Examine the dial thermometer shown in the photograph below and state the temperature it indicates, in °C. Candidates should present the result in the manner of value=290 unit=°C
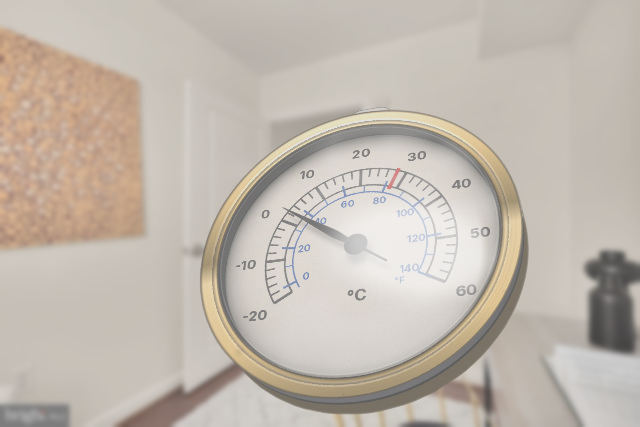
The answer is value=2 unit=°C
